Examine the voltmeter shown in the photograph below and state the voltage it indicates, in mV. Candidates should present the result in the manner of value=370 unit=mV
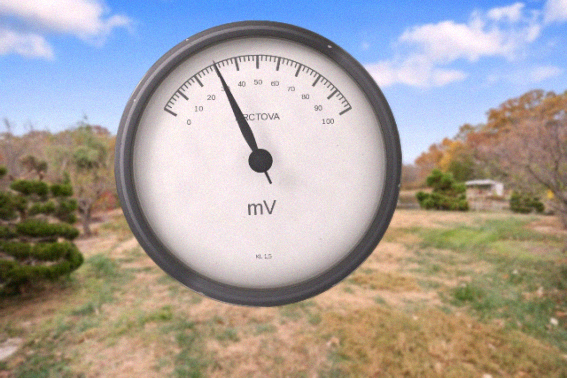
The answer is value=30 unit=mV
